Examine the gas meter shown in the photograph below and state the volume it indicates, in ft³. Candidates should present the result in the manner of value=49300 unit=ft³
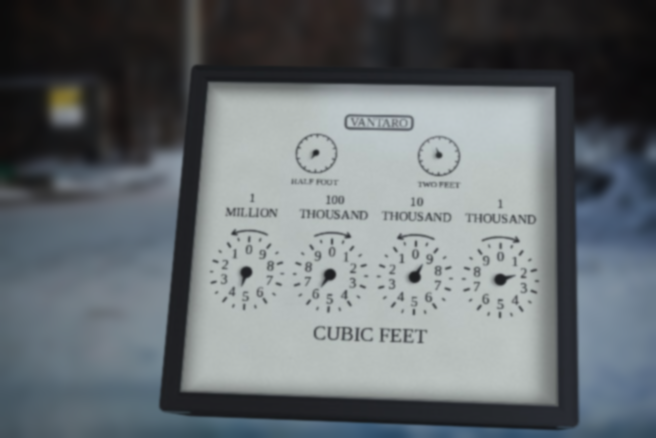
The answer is value=459200 unit=ft³
